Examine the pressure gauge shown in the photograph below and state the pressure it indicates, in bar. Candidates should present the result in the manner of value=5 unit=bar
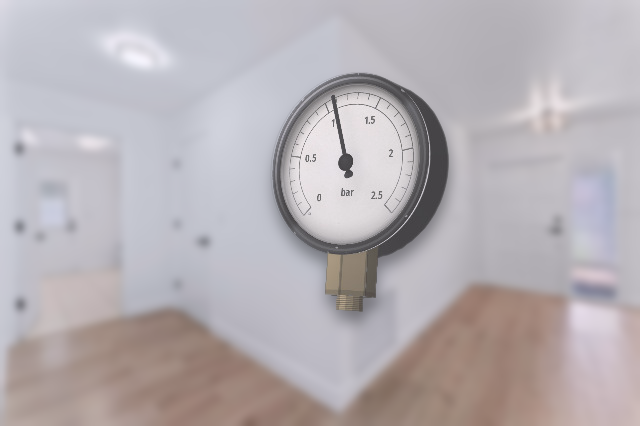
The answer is value=1.1 unit=bar
